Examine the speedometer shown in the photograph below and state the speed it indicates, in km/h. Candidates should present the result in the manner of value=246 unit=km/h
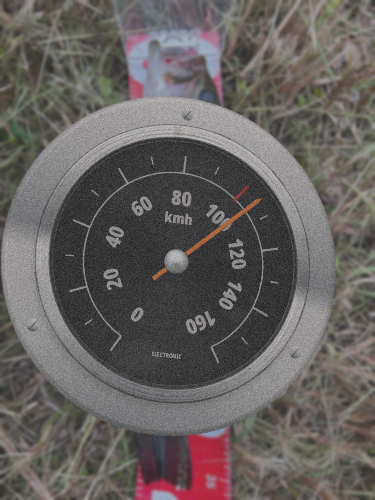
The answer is value=105 unit=km/h
